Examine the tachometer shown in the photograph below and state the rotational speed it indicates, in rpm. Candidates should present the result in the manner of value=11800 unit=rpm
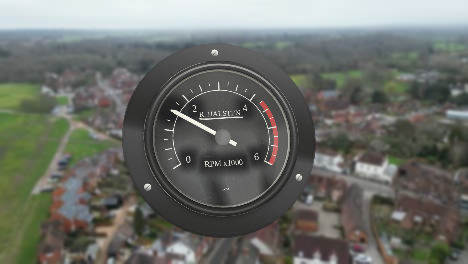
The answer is value=1500 unit=rpm
